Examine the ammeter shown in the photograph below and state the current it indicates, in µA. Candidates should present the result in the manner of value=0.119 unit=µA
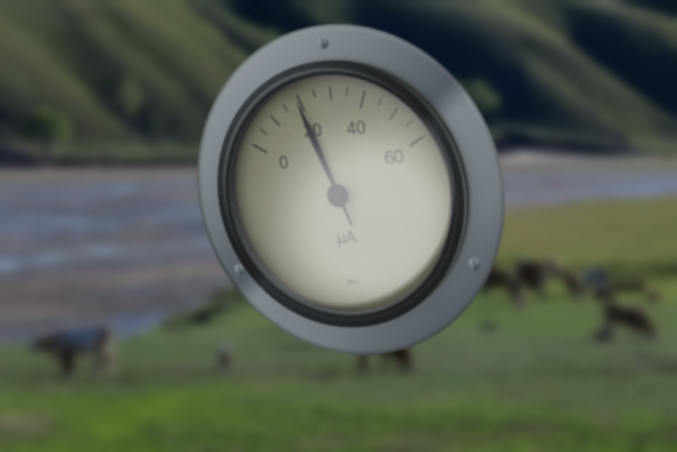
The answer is value=20 unit=µA
